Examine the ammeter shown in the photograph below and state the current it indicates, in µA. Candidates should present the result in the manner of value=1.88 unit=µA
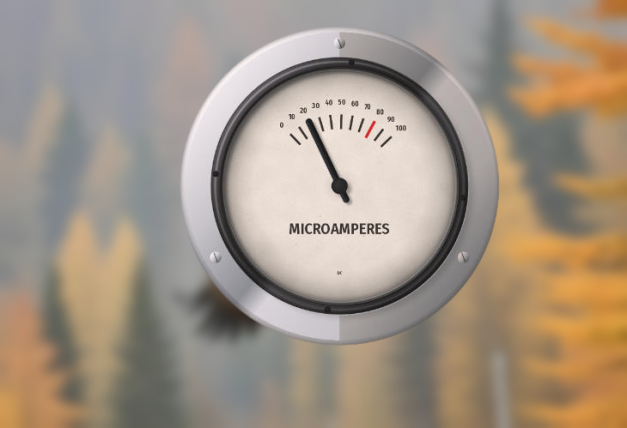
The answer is value=20 unit=µA
